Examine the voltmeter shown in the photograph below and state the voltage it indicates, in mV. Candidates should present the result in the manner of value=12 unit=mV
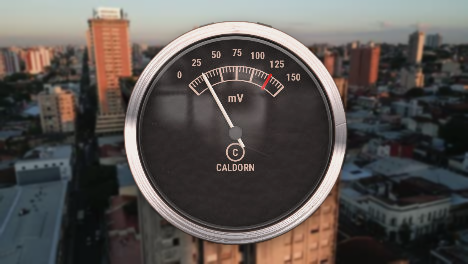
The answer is value=25 unit=mV
